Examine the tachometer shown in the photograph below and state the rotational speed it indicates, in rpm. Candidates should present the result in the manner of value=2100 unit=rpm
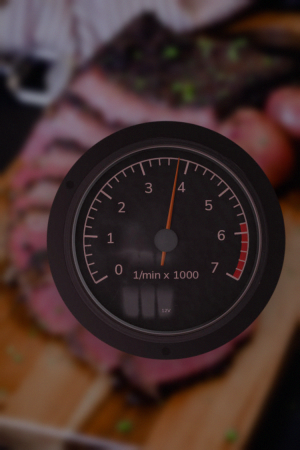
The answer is value=3800 unit=rpm
